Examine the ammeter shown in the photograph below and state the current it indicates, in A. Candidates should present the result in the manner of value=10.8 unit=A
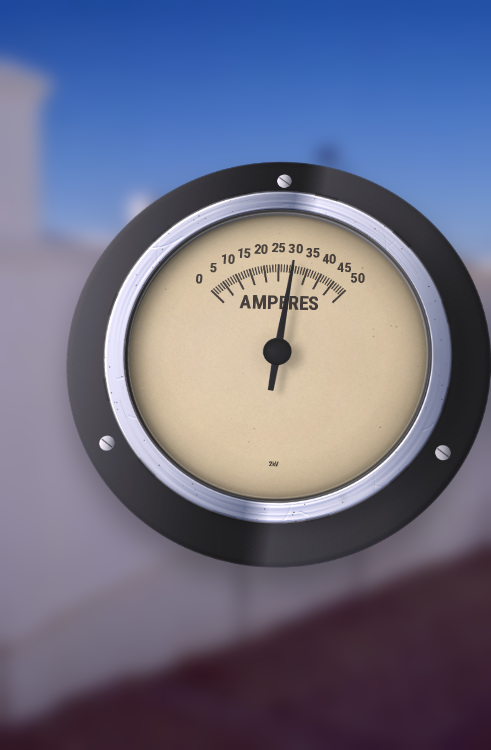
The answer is value=30 unit=A
